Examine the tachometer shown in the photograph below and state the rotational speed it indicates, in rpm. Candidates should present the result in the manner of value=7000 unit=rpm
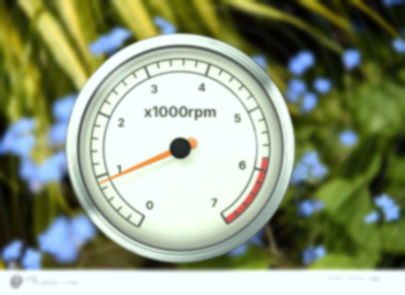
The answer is value=900 unit=rpm
